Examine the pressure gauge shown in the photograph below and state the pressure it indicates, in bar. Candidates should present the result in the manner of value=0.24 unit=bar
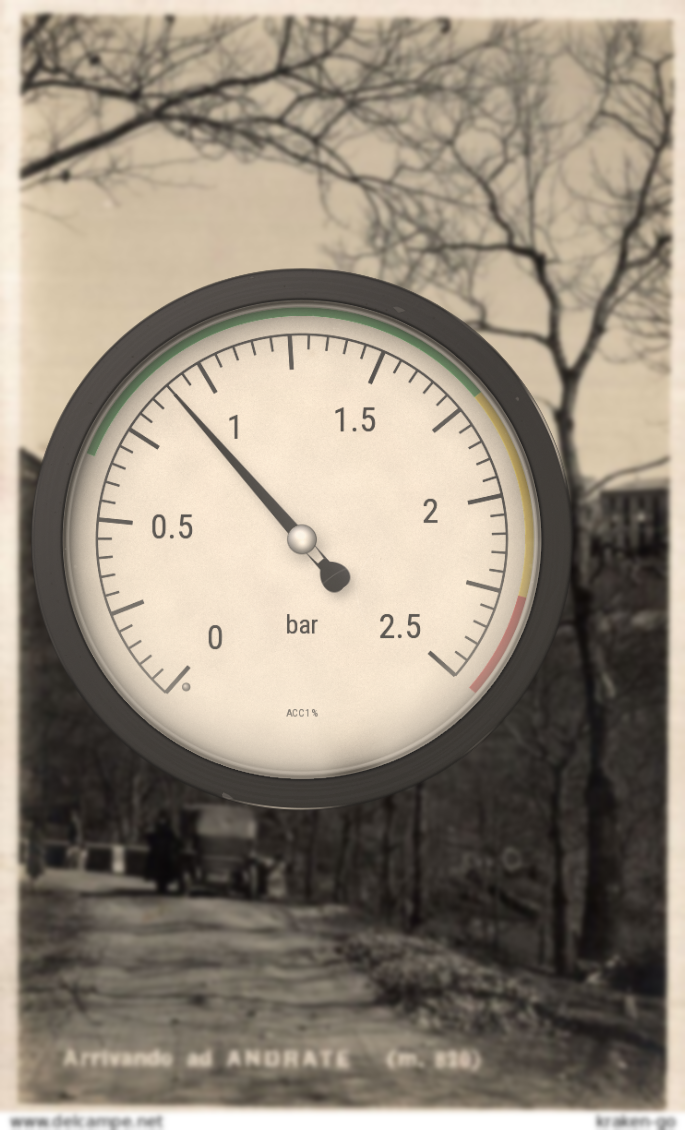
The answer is value=0.9 unit=bar
